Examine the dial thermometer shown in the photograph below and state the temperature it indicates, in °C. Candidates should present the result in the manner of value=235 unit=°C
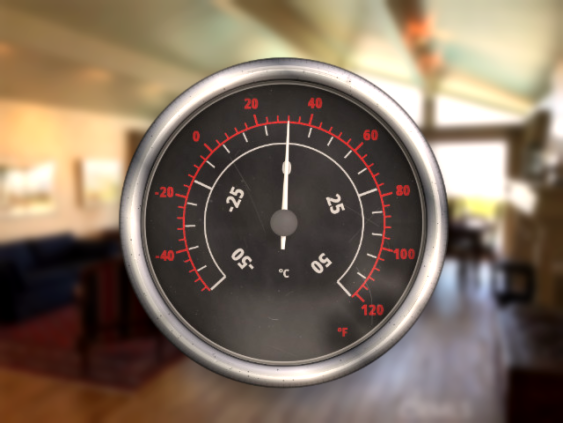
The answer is value=0 unit=°C
